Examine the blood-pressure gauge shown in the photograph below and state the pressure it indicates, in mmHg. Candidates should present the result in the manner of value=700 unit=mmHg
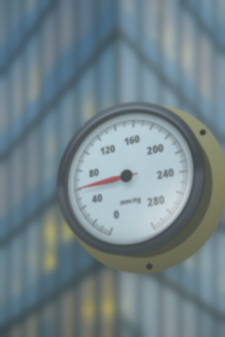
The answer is value=60 unit=mmHg
